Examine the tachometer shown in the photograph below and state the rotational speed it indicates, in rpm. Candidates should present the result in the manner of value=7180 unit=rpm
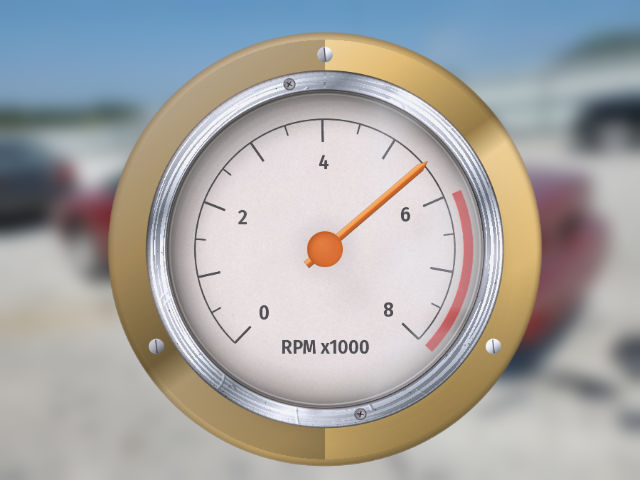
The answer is value=5500 unit=rpm
